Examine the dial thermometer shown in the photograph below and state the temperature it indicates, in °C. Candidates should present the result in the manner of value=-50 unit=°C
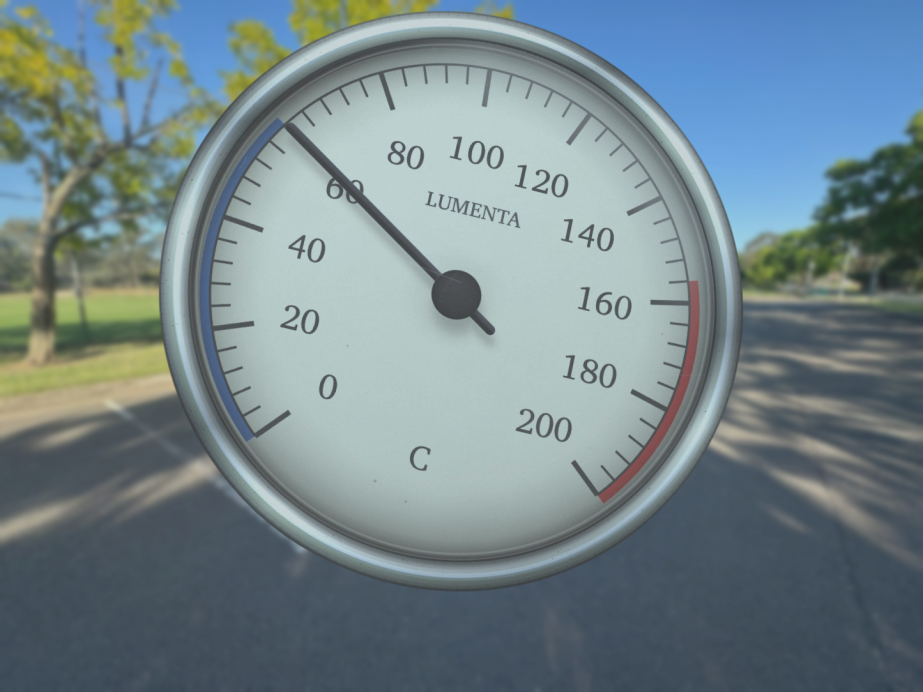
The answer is value=60 unit=°C
